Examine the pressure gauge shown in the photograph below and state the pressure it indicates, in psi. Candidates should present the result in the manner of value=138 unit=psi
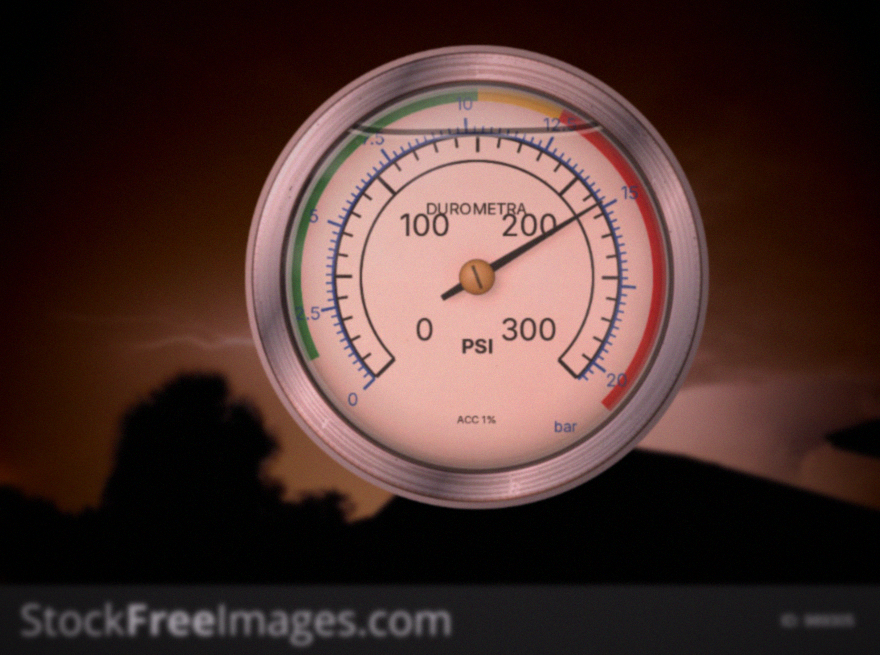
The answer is value=215 unit=psi
